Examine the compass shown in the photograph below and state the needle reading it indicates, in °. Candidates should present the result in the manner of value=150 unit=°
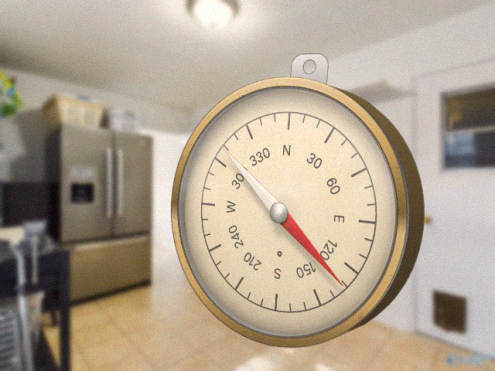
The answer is value=130 unit=°
